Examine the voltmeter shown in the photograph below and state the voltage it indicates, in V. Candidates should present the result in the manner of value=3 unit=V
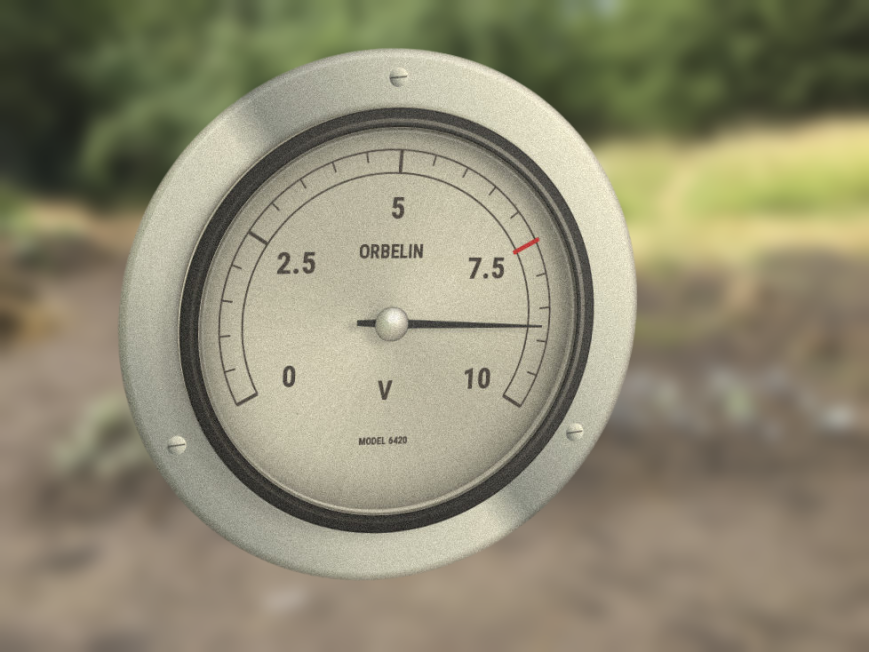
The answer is value=8.75 unit=V
